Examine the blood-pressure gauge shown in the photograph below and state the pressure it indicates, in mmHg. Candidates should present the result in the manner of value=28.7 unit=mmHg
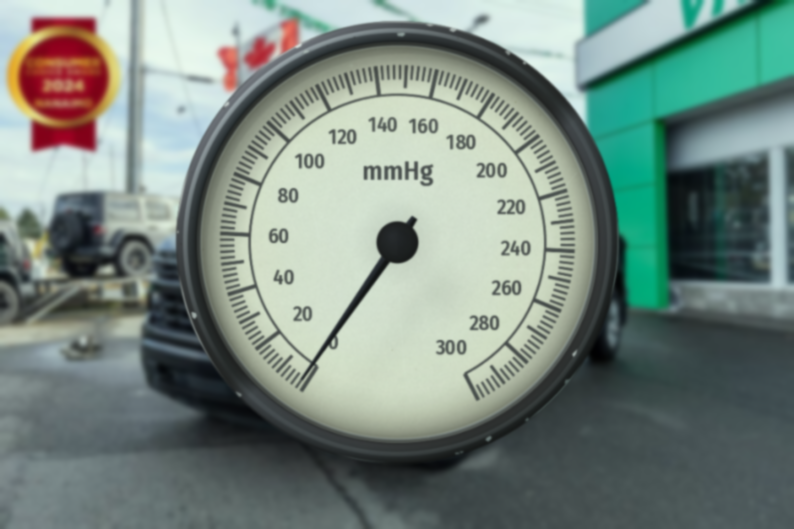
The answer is value=2 unit=mmHg
